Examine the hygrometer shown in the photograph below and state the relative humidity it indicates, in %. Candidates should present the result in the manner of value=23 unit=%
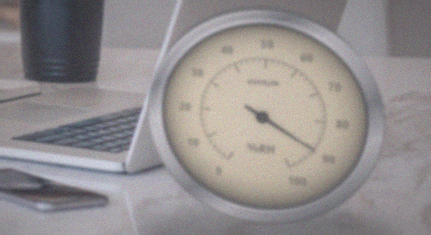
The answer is value=90 unit=%
